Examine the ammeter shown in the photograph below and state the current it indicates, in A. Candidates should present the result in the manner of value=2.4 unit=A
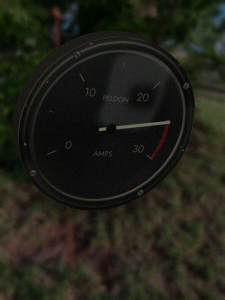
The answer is value=25 unit=A
